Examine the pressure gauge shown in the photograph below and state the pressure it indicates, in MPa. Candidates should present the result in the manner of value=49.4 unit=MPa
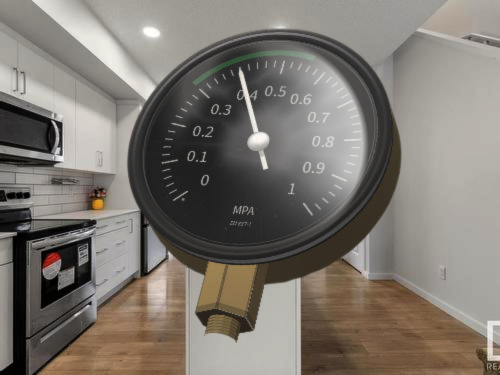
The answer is value=0.4 unit=MPa
